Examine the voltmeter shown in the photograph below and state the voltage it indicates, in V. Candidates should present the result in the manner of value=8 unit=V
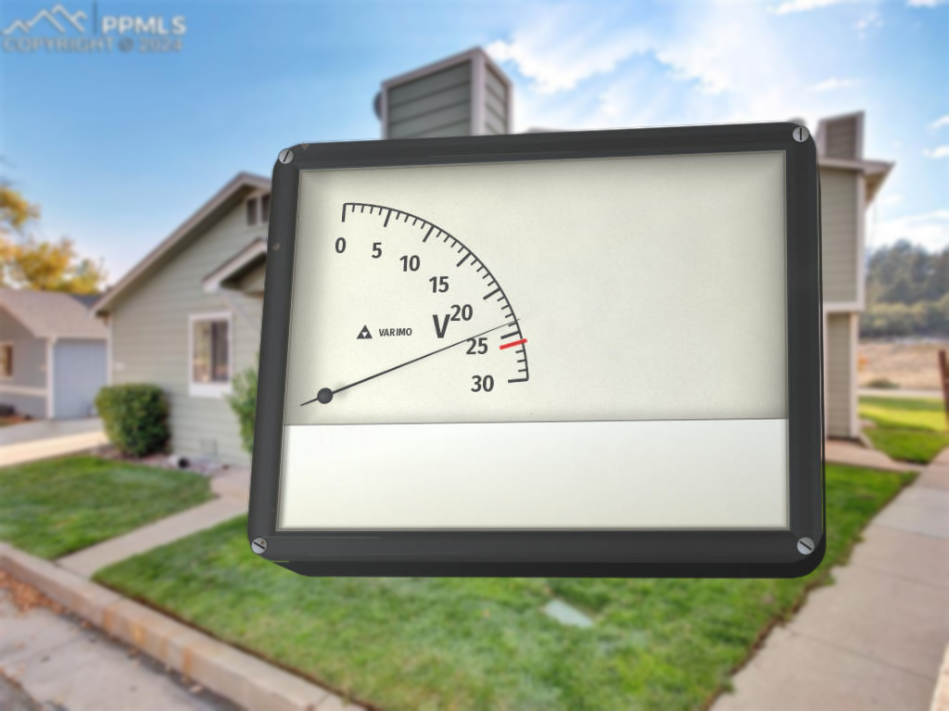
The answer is value=24 unit=V
